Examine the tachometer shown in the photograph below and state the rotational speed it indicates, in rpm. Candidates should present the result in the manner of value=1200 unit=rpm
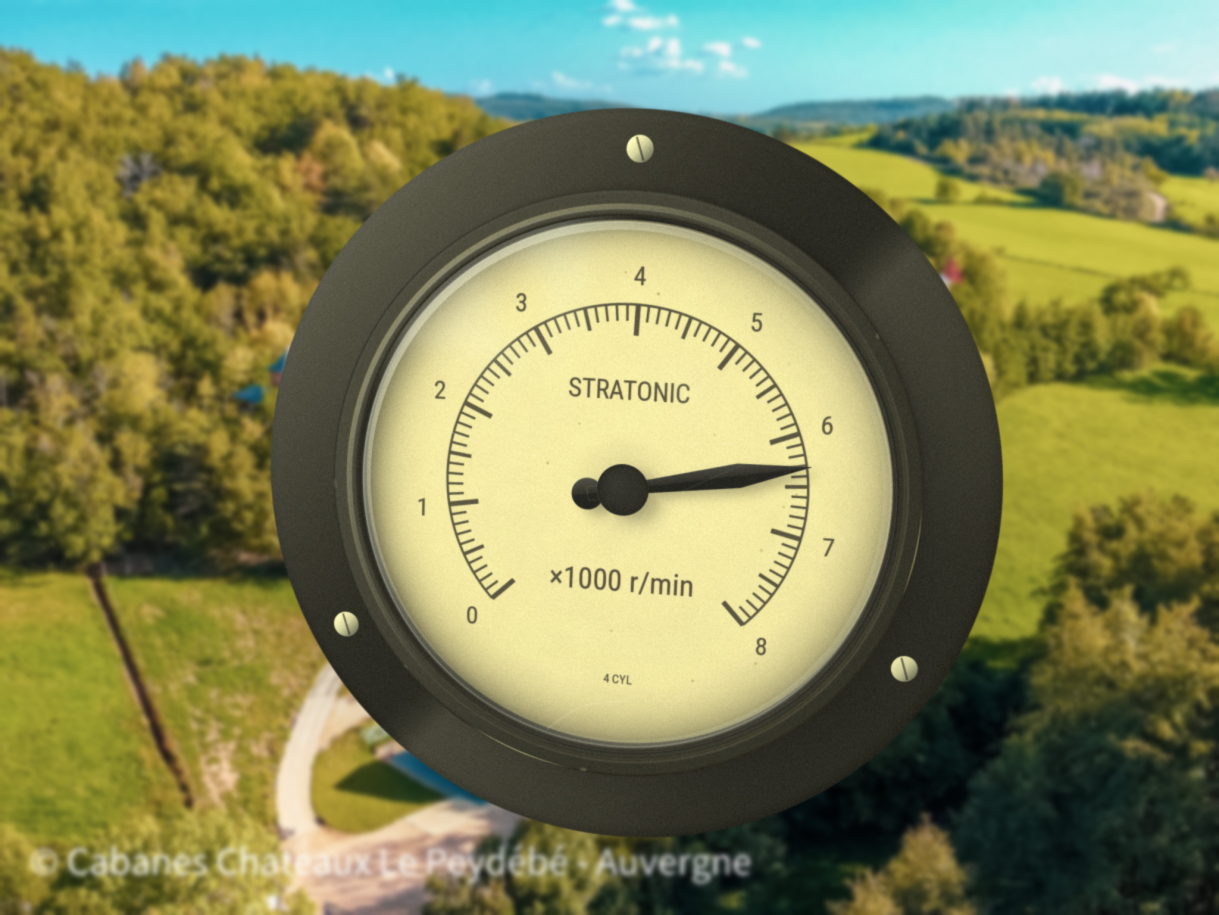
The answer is value=6300 unit=rpm
